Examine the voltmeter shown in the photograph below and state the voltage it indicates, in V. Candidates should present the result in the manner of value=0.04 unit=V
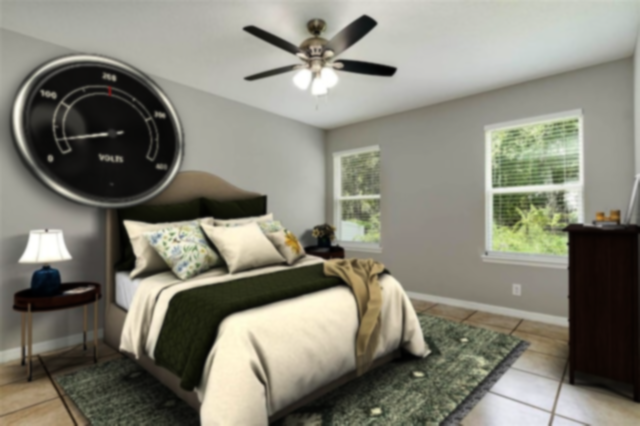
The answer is value=25 unit=V
